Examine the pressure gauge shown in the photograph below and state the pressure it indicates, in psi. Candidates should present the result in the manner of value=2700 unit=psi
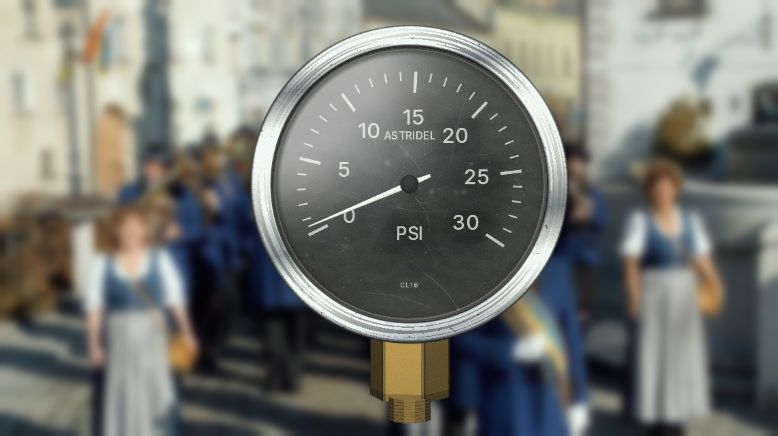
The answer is value=0.5 unit=psi
